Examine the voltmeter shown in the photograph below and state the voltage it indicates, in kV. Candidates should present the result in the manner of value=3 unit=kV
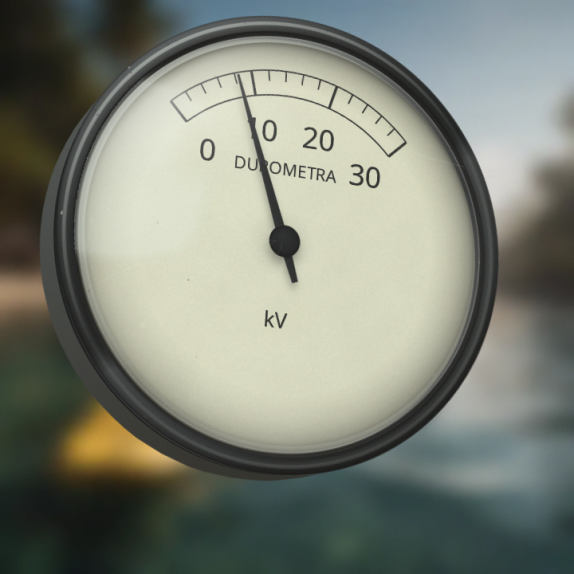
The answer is value=8 unit=kV
